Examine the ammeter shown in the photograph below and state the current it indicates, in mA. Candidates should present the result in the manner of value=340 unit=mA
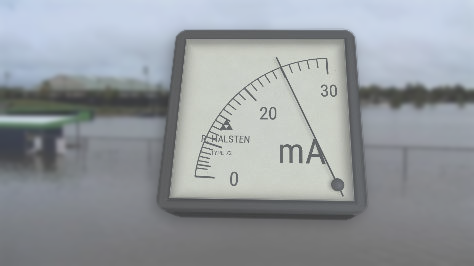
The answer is value=25 unit=mA
